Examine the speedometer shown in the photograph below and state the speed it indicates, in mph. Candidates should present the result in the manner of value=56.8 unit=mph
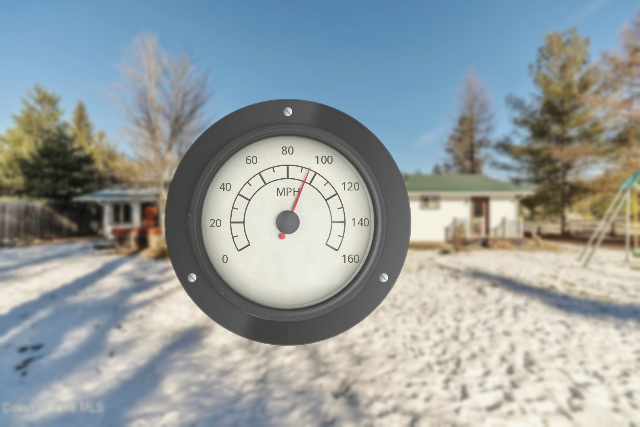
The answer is value=95 unit=mph
